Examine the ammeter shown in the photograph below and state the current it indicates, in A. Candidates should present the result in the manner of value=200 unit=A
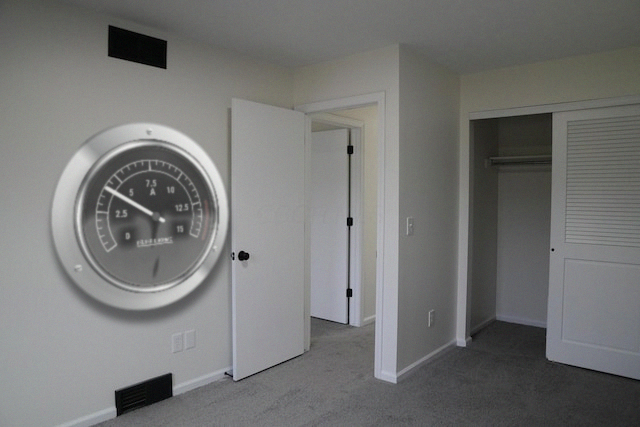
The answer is value=4 unit=A
